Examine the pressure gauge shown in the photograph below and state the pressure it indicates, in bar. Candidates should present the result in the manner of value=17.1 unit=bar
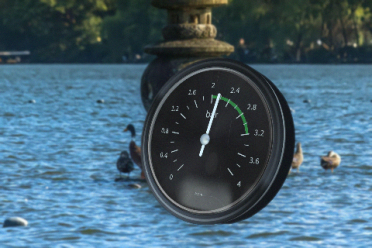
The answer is value=2.2 unit=bar
